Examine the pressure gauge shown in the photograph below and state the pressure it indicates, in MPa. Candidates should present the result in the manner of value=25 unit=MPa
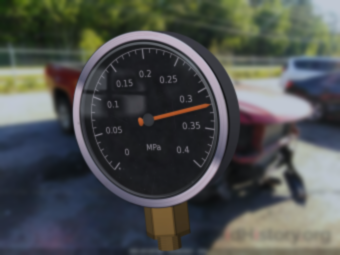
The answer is value=0.32 unit=MPa
